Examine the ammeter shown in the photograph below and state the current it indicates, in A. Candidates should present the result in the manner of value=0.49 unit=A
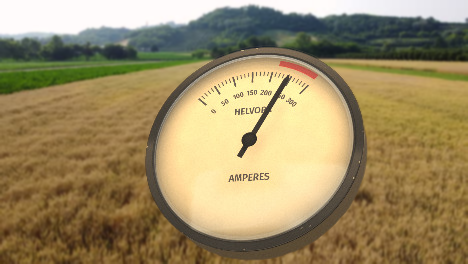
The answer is value=250 unit=A
